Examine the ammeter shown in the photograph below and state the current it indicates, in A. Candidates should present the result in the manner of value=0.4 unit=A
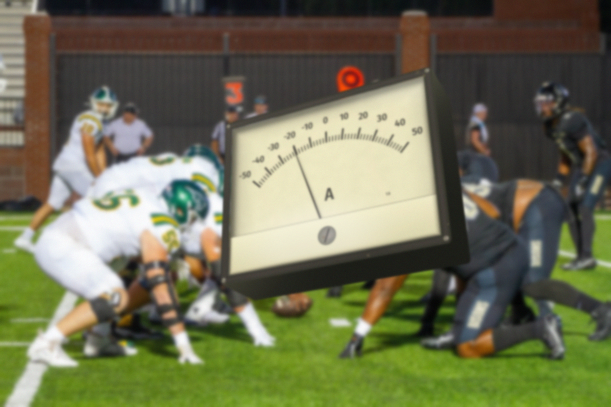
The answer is value=-20 unit=A
